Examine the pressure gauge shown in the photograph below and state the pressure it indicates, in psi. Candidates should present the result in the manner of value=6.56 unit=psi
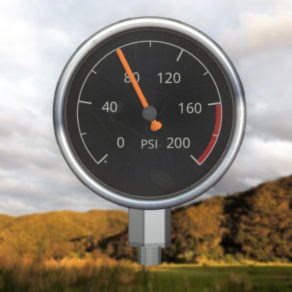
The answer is value=80 unit=psi
